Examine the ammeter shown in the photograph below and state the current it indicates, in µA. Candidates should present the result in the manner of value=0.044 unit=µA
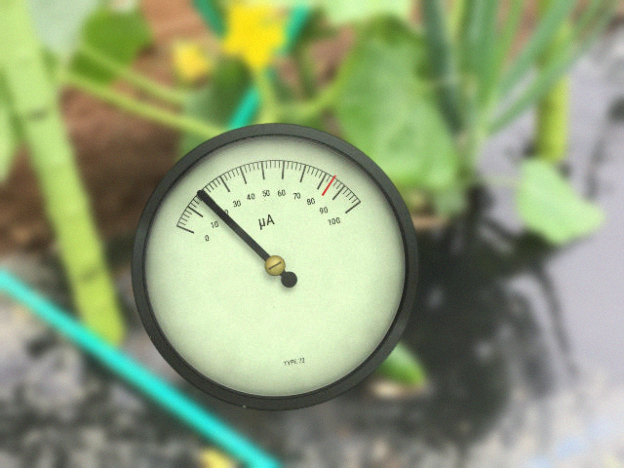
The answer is value=18 unit=µA
